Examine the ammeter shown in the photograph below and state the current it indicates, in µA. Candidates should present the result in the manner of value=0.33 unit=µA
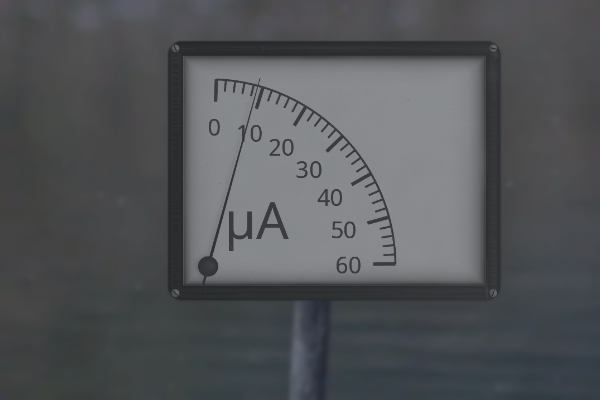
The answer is value=9 unit=µA
